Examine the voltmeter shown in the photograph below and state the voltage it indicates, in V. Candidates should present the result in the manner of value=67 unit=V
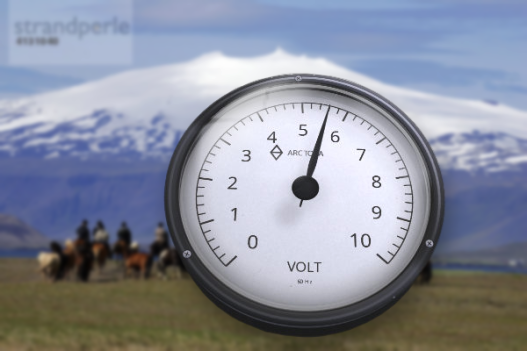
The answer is value=5.6 unit=V
